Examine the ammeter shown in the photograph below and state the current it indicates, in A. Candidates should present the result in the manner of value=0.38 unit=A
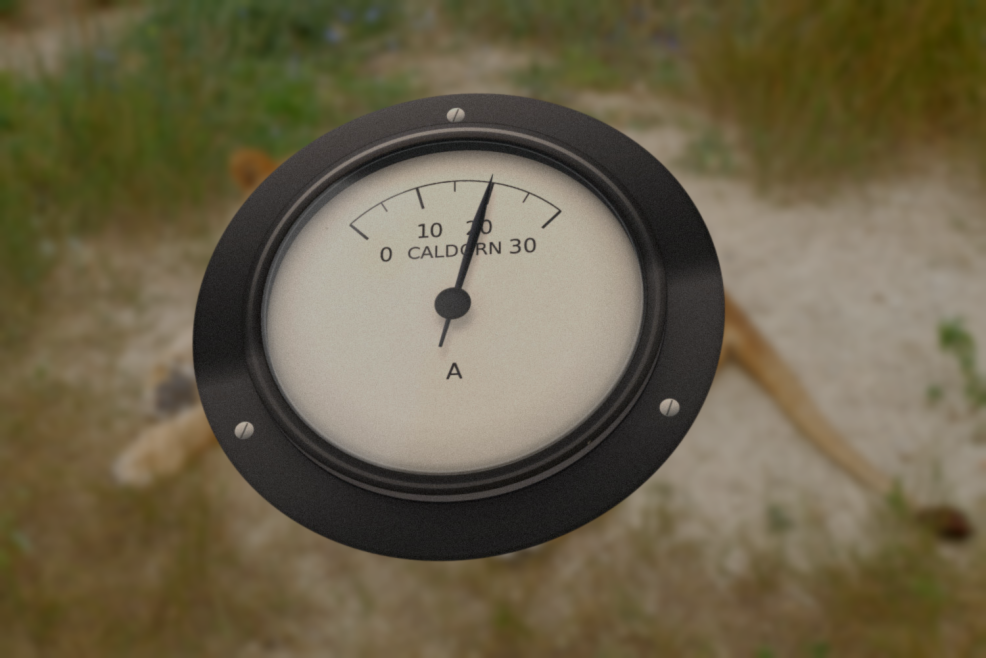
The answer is value=20 unit=A
